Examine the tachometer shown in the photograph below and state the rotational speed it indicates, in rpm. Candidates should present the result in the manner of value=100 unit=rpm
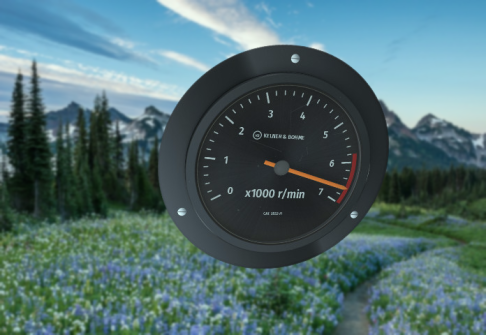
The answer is value=6600 unit=rpm
